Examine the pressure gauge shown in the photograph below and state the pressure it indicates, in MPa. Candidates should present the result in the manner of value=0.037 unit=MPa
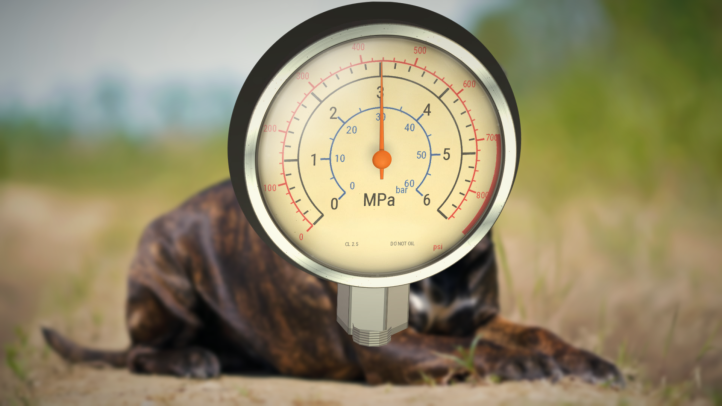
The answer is value=3 unit=MPa
